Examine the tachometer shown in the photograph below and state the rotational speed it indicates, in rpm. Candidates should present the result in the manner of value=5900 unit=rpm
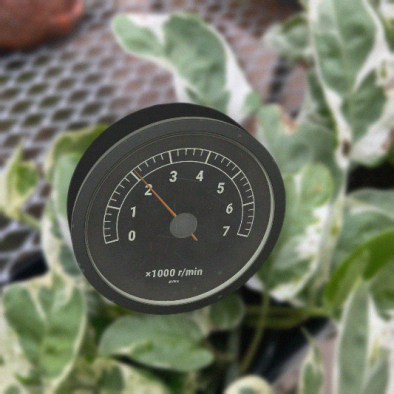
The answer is value=2100 unit=rpm
